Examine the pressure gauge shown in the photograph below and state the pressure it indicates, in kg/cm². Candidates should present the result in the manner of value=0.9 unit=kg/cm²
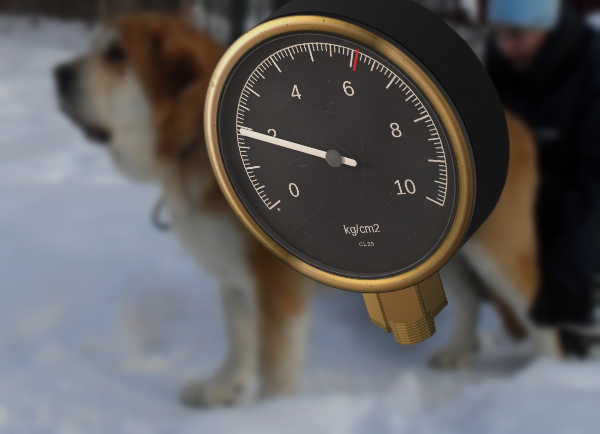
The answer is value=2 unit=kg/cm²
